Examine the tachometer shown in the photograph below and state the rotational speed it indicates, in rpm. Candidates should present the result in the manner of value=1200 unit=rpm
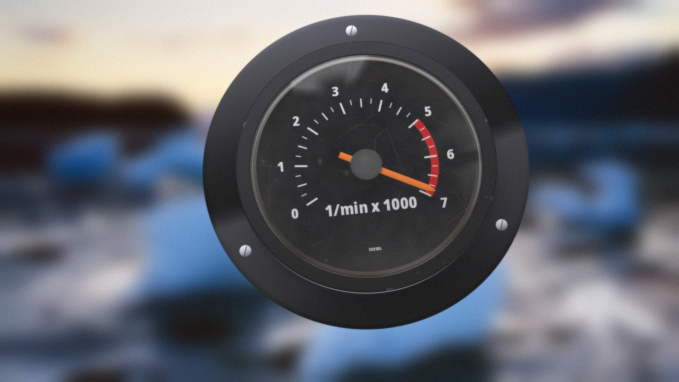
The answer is value=6875 unit=rpm
